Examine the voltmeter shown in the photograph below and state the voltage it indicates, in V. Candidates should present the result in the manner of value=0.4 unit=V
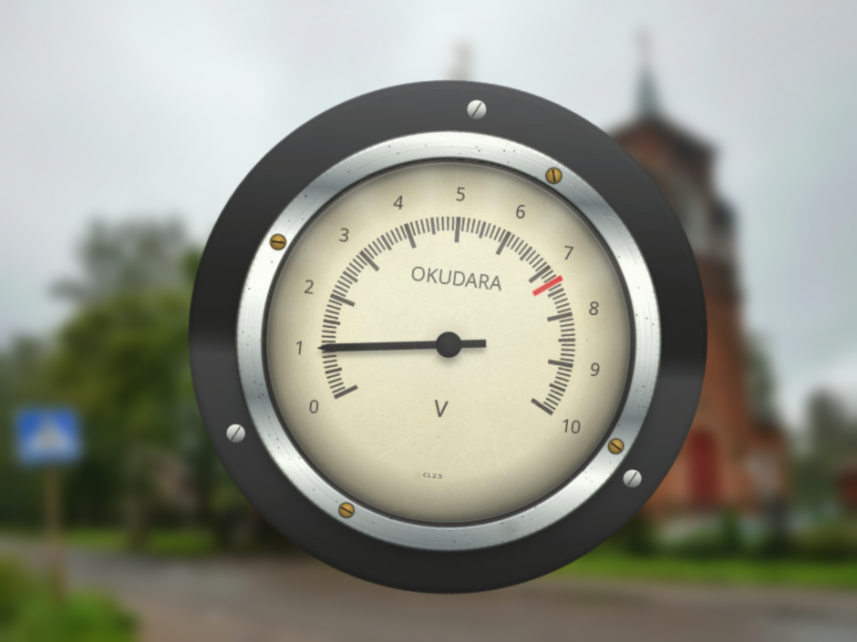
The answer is value=1 unit=V
